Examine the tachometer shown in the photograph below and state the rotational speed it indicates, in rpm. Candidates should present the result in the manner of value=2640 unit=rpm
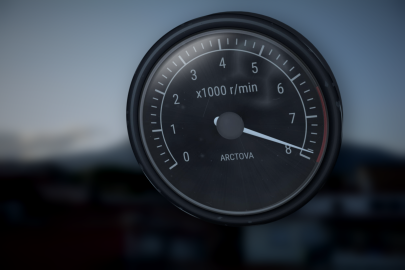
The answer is value=7800 unit=rpm
